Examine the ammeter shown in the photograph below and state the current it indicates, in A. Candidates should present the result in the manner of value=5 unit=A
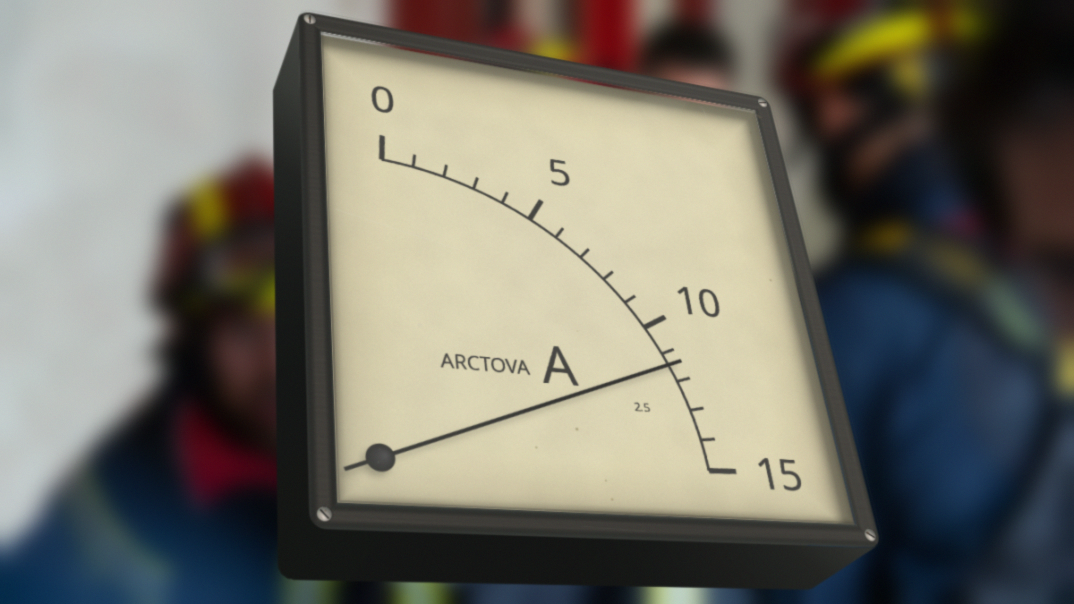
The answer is value=11.5 unit=A
